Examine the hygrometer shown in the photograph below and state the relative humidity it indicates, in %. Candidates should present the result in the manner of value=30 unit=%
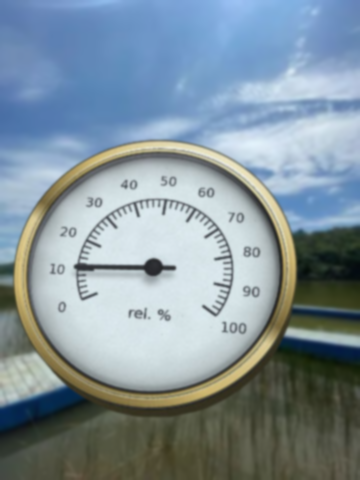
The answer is value=10 unit=%
